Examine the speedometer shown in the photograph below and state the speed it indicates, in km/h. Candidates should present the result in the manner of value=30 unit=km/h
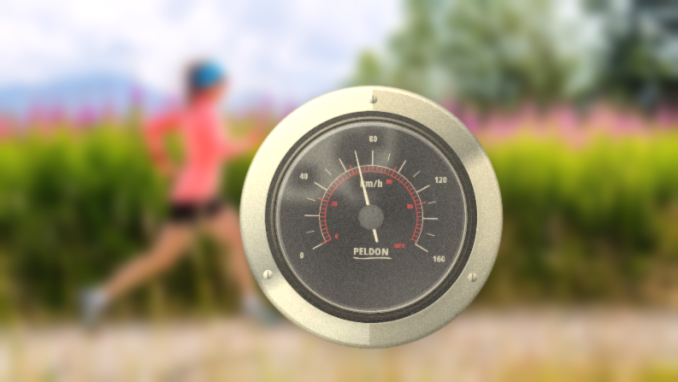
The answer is value=70 unit=km/h
